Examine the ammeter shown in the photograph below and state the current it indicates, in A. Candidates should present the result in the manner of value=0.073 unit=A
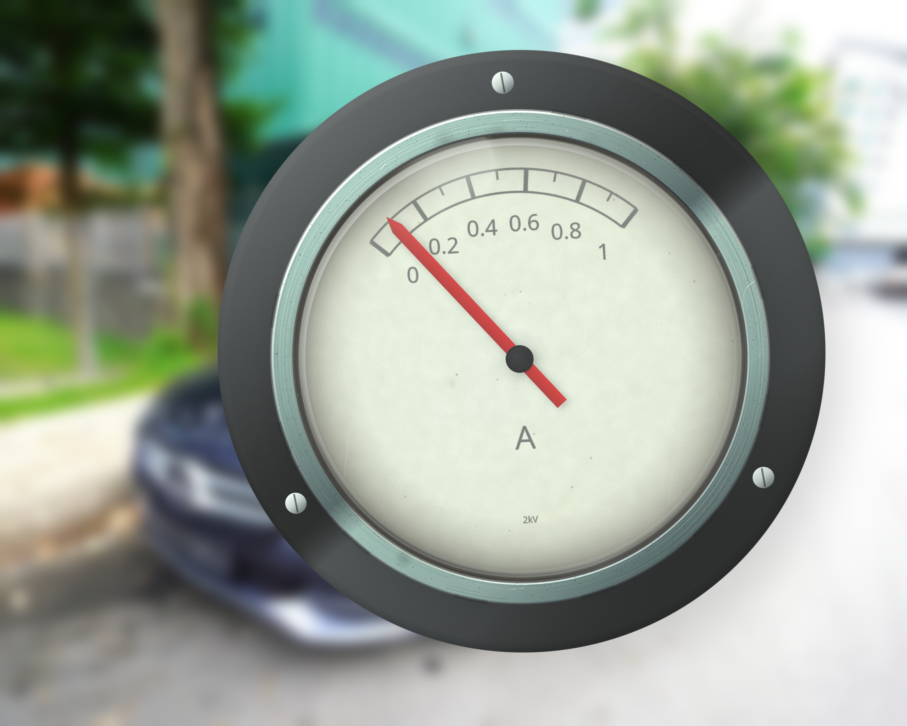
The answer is value=0.1 unit=A
